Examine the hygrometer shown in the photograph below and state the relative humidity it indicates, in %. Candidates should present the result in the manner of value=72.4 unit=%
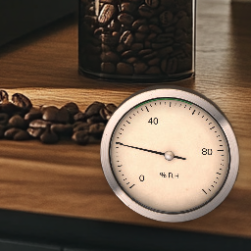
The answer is value=20 unit=%
